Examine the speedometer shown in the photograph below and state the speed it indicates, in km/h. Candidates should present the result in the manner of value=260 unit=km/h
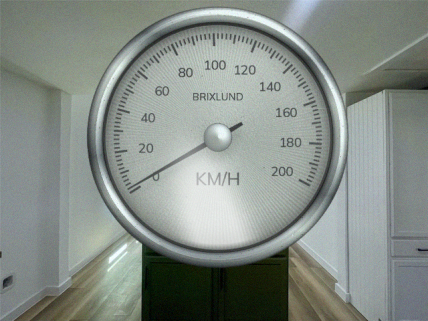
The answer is value=2 unit=km/h
